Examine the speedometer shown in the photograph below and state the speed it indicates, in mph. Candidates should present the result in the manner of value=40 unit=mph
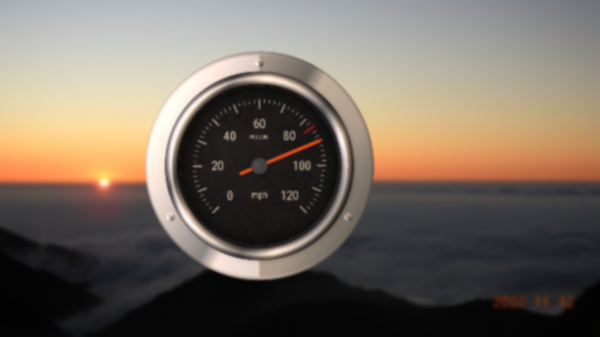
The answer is value=90 unit=mph
